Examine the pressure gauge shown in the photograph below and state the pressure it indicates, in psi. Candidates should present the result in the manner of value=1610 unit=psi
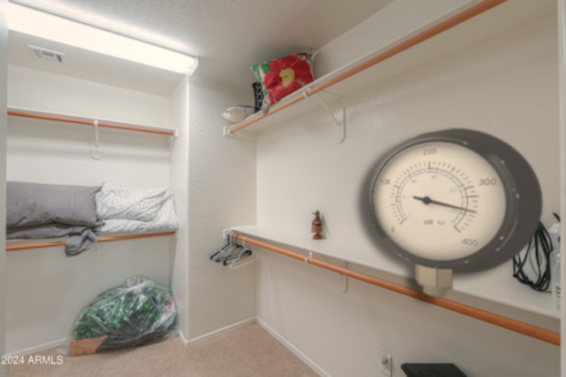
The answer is value=350 unit=psi
